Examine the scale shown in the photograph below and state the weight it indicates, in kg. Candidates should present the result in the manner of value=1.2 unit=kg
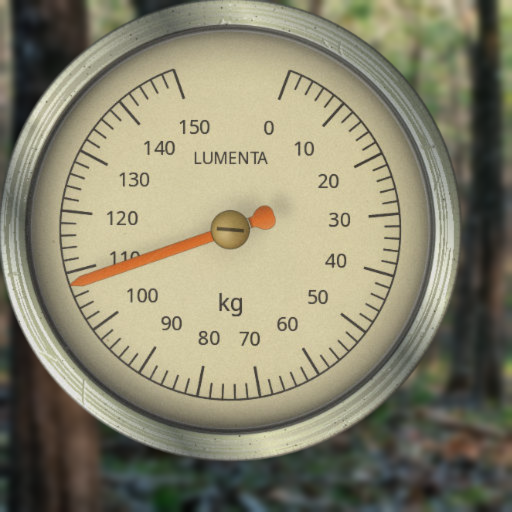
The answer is value=108 unit=kg
